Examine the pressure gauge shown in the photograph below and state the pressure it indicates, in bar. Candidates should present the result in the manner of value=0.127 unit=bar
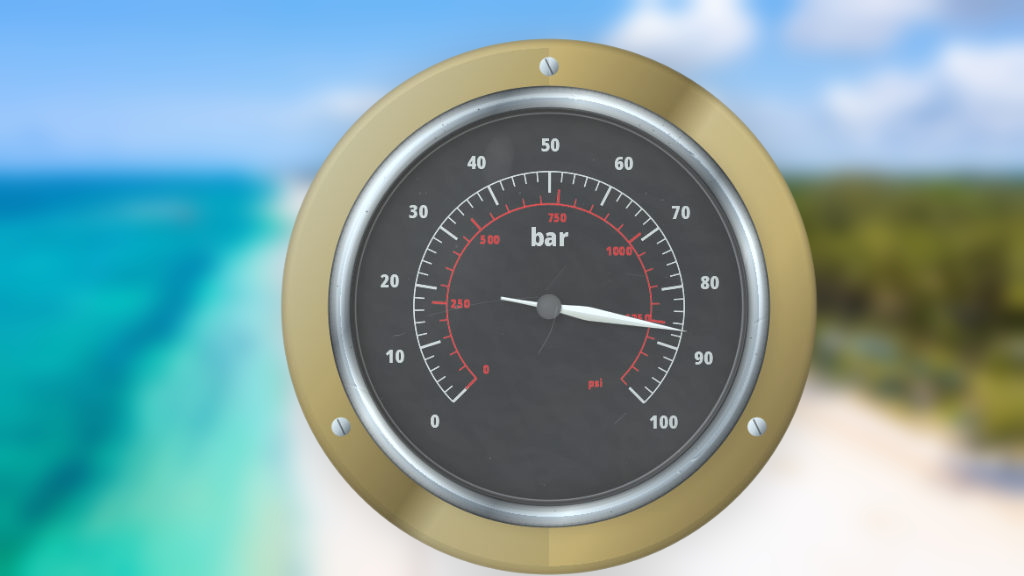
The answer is value=87 unit=bar
